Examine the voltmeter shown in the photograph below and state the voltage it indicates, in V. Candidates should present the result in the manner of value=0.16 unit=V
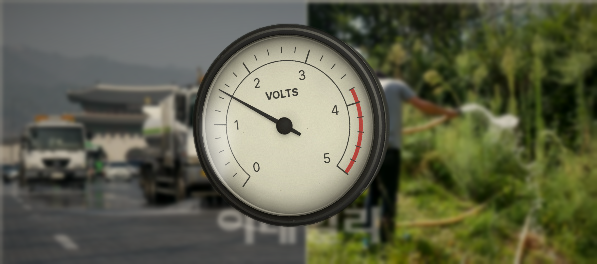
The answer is value=1.5 unit=V
